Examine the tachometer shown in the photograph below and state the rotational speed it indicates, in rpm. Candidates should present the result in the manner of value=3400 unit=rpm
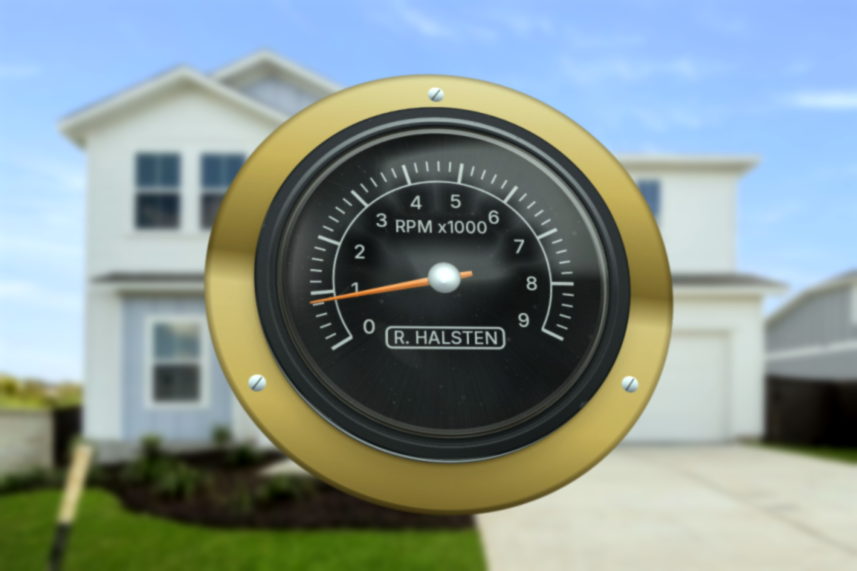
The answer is value=800 unit=rpm
